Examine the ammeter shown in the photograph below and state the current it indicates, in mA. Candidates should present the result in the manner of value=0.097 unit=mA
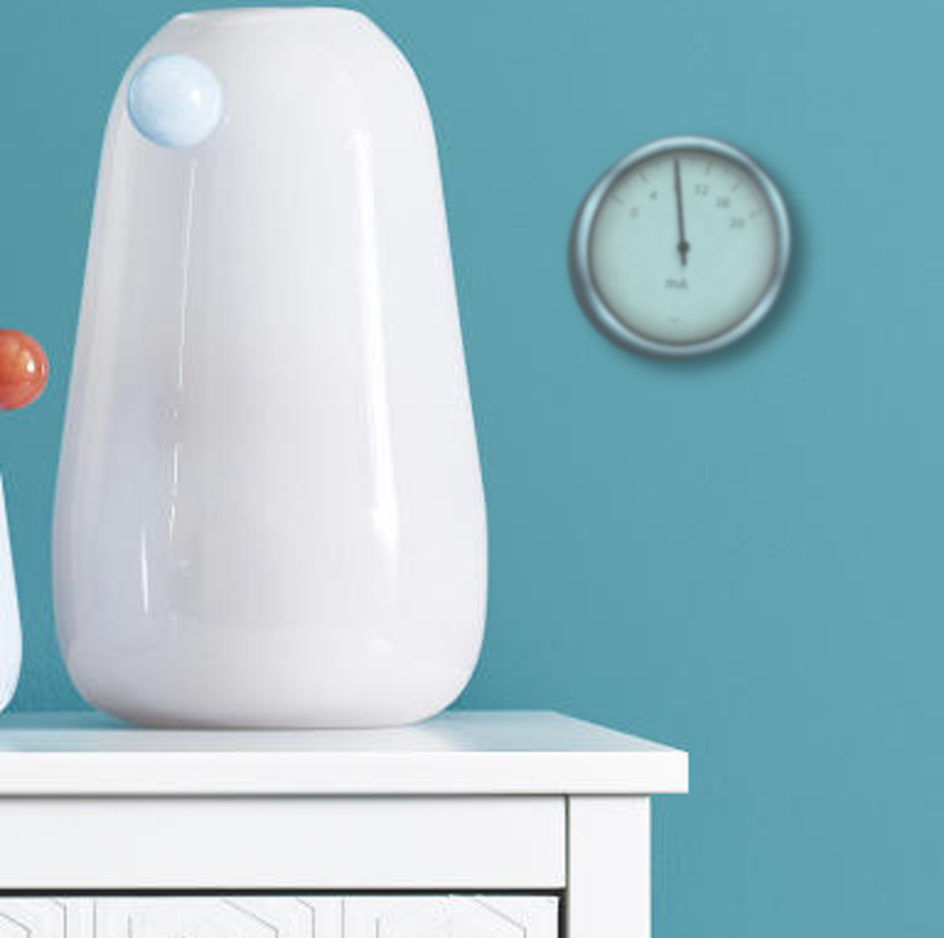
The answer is value=8 unit=mA
